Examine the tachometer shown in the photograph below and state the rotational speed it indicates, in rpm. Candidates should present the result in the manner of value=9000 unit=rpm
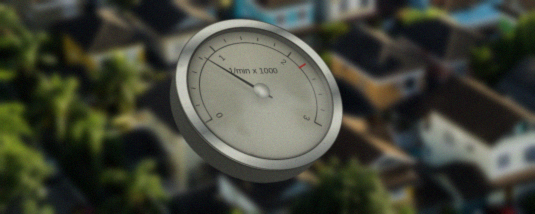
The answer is value=800 unit=rpm
